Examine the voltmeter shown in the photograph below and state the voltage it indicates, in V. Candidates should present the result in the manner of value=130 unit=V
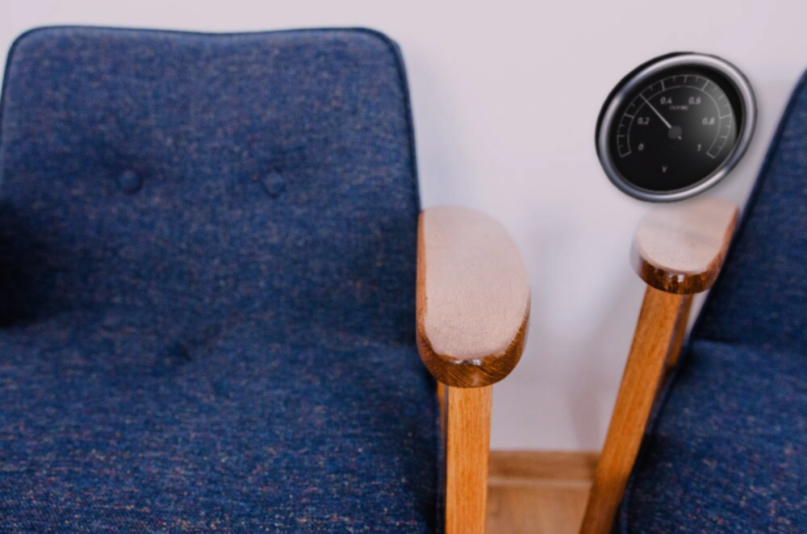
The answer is value=0.3 unit=V
